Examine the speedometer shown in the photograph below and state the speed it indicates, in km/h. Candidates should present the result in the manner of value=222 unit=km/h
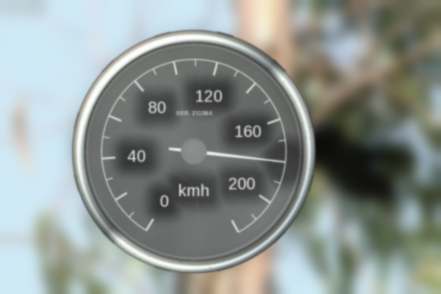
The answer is value=180 unit=km/h
